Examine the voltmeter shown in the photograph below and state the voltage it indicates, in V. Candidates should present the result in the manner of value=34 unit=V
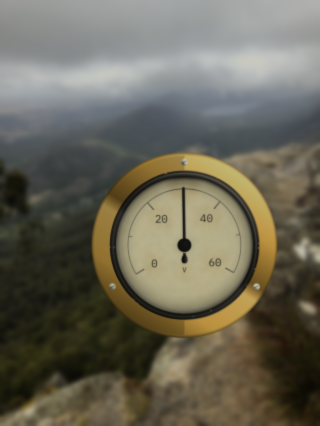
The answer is value=30 unit=V
